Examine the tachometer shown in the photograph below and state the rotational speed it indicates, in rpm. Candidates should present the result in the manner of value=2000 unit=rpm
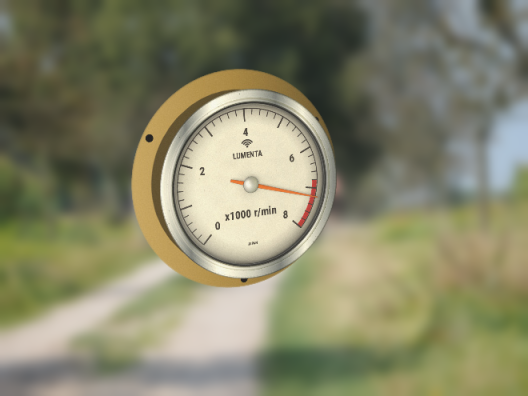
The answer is value=7200 unit=rpm
